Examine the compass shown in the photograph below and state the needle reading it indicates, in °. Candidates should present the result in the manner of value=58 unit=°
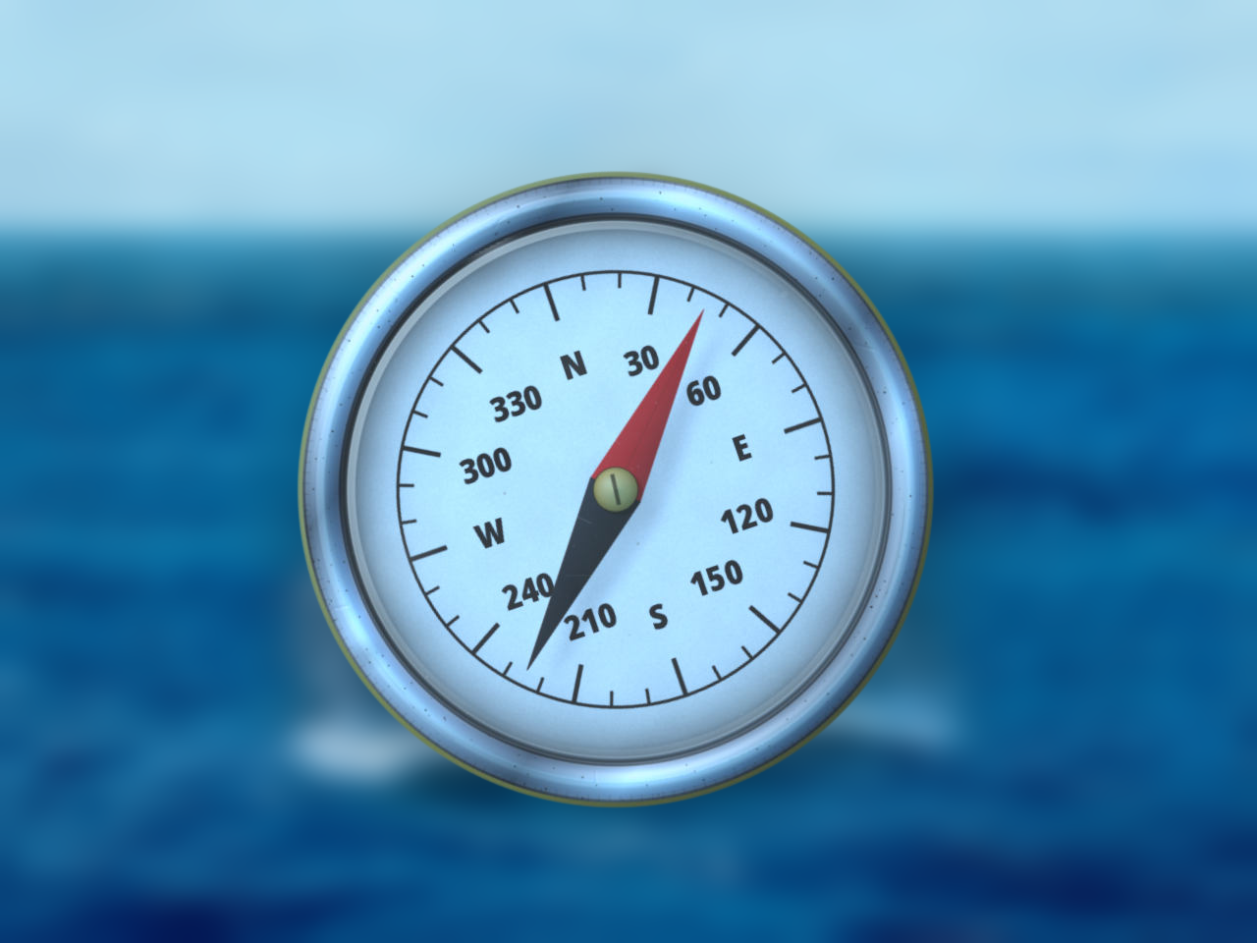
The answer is value=45 unit=°
